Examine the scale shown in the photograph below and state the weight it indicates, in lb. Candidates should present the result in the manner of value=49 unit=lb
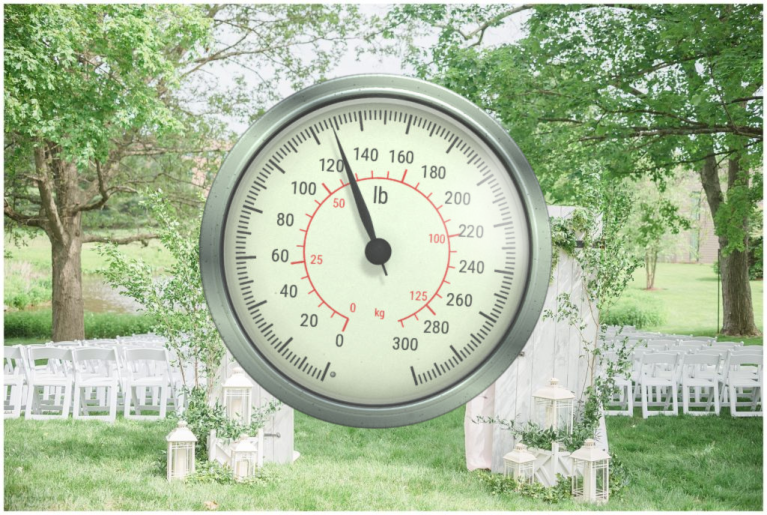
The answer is value=128 unit=lb
